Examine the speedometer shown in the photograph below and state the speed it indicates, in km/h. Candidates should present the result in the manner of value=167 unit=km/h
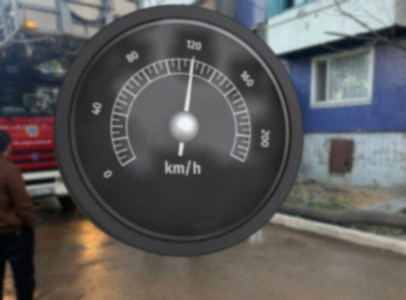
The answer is value=120 unit=km/h
